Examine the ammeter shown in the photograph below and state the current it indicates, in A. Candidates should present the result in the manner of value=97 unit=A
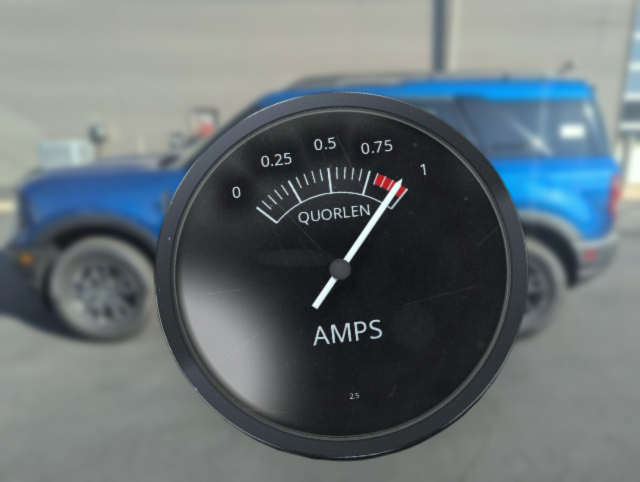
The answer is value=0.95 unit=A
